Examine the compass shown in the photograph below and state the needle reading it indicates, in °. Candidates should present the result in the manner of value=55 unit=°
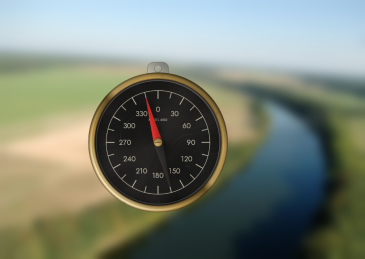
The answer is value=345 unit=°
